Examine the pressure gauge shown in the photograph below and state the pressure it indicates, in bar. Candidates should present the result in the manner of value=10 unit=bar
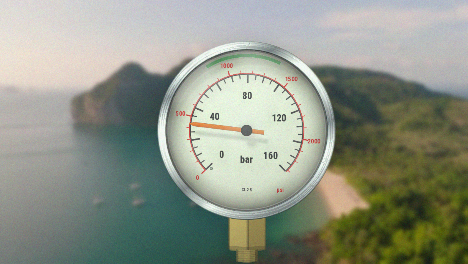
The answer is value=30 unit=bar
